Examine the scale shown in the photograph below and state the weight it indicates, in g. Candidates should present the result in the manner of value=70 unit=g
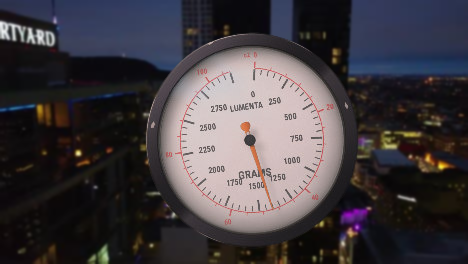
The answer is value=1400 unit=g
